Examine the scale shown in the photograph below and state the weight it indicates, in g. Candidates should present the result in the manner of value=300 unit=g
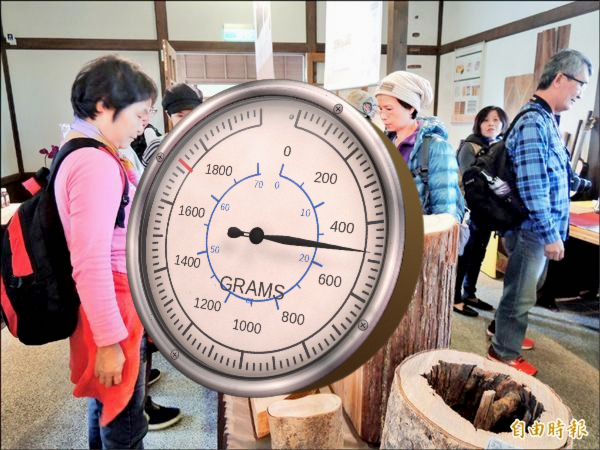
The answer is value=480 unit=g
